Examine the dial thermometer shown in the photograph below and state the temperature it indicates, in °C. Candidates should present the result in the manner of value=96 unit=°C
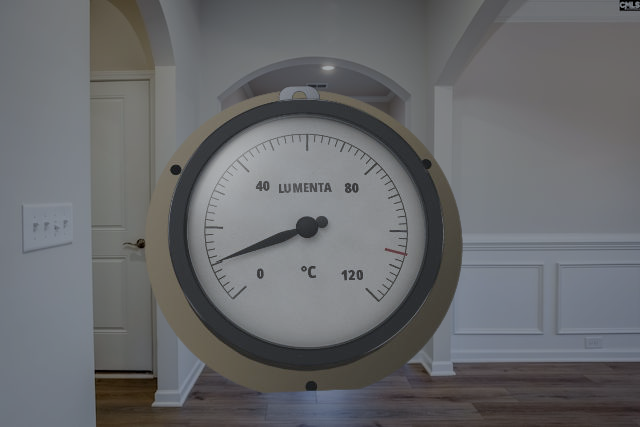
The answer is value=10 unit=°C
